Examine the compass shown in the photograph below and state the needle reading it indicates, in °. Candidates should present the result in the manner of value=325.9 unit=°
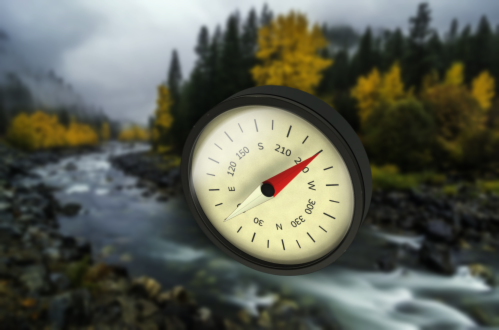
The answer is value=240 unit=°
